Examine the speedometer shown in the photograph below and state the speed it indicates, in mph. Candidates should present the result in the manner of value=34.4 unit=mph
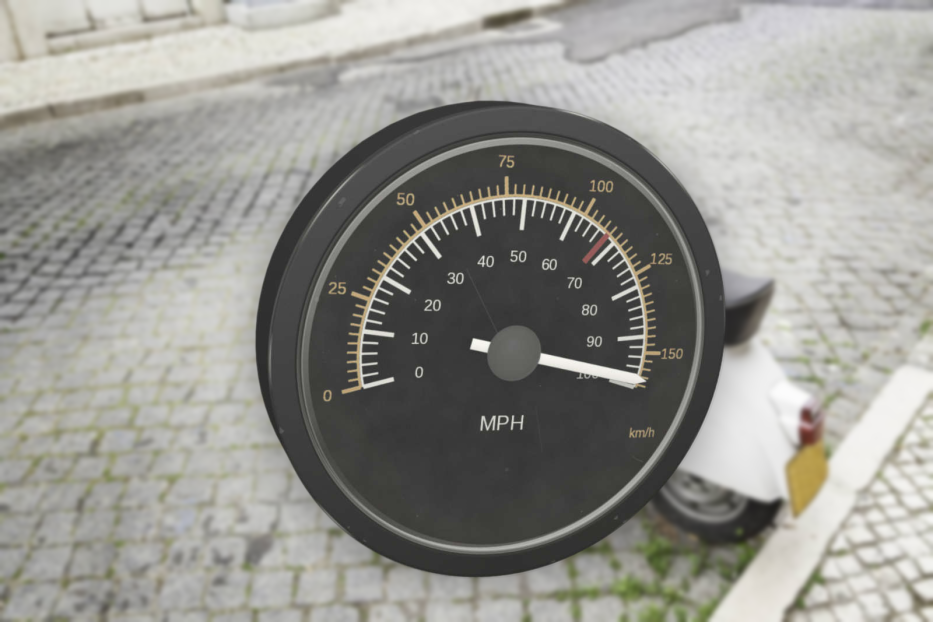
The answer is value=98 unit=mph
